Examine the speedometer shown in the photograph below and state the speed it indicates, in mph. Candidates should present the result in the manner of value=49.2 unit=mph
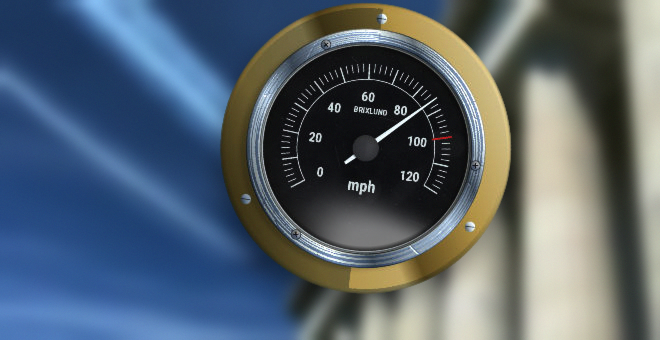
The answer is value=86 unit=mph
